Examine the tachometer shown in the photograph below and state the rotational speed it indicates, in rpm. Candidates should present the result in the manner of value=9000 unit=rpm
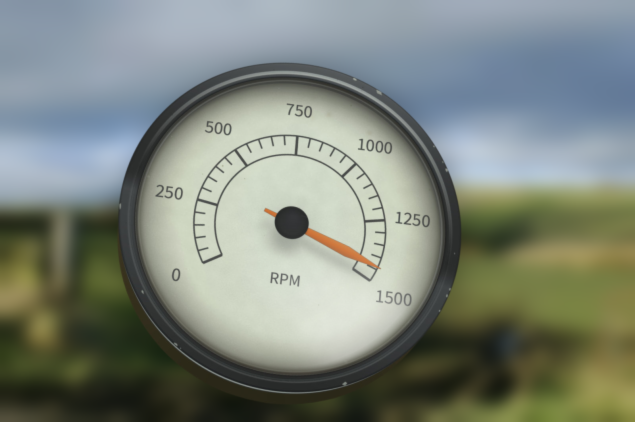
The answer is value=1450 unit=rpm
